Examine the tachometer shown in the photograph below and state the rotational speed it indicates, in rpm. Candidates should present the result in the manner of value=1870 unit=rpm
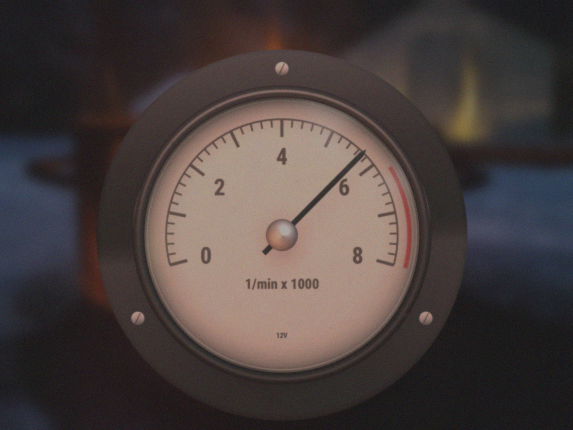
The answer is value=5700 unit=rpm
